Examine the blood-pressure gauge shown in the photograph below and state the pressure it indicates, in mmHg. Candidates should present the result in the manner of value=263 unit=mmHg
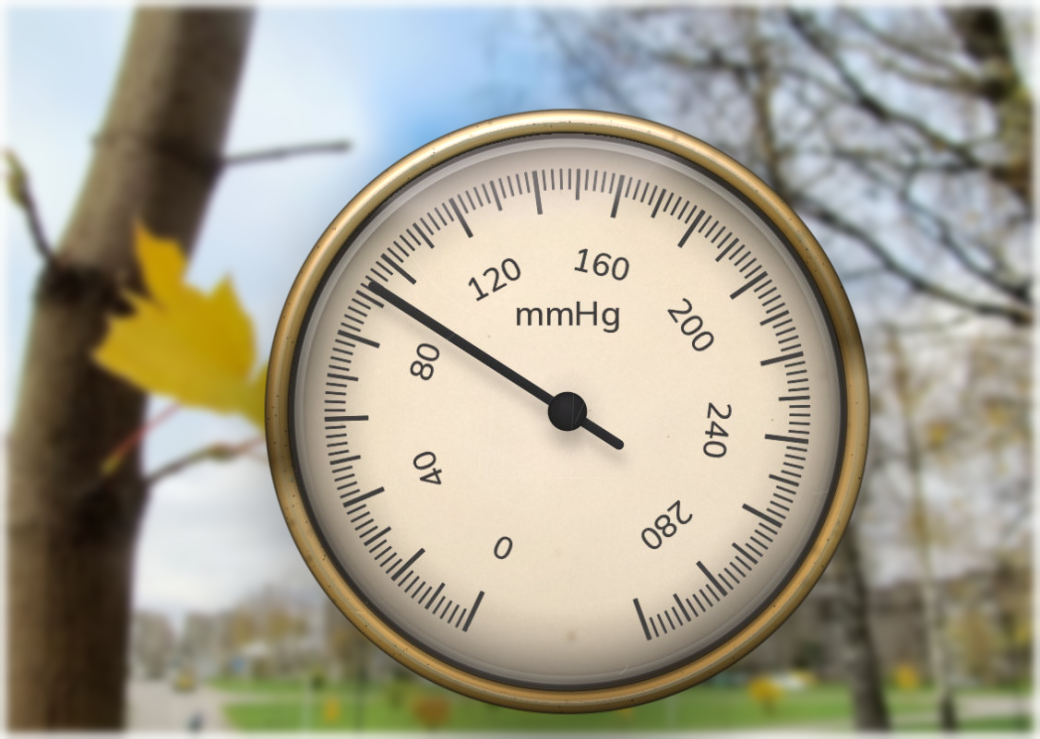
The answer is value=93 unit=mmHg
